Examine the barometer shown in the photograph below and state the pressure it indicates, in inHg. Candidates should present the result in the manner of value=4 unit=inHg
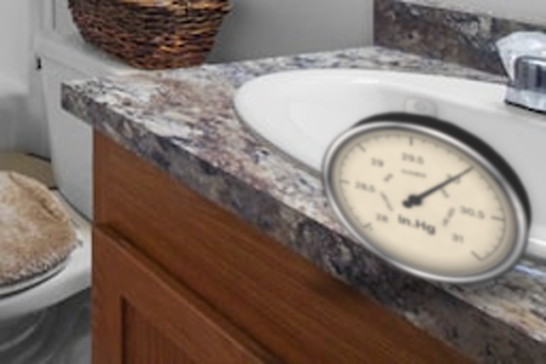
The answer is value=30 unit=inHg
